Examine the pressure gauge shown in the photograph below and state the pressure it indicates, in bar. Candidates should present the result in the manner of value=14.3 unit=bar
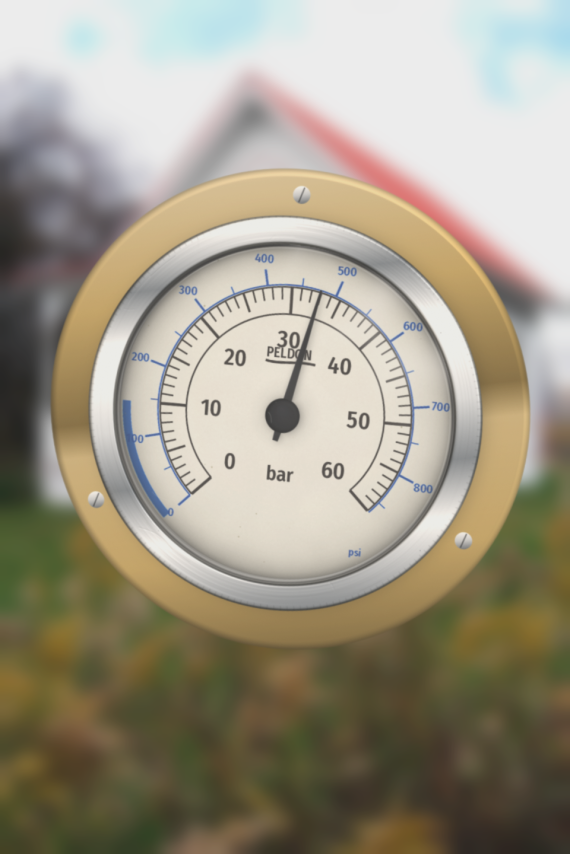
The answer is value=33 unit=bar
